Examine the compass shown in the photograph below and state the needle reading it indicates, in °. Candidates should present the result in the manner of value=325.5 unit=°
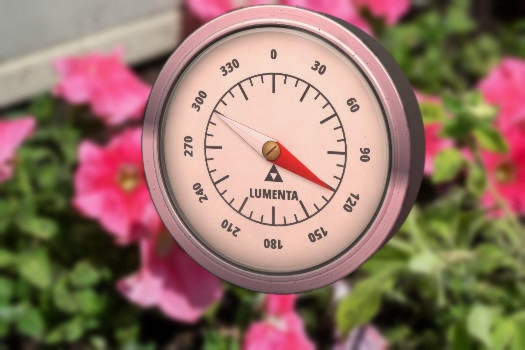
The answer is value=120 unit=°
